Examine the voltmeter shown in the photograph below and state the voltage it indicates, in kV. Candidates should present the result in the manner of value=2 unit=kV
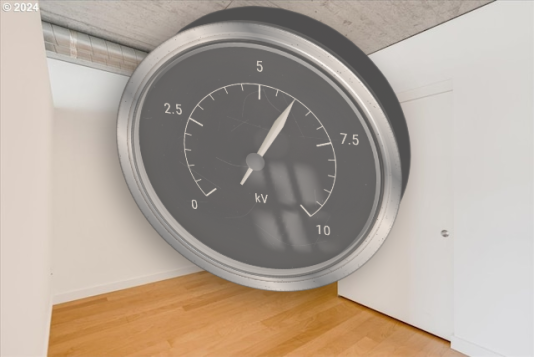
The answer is value=6 unit=kV
